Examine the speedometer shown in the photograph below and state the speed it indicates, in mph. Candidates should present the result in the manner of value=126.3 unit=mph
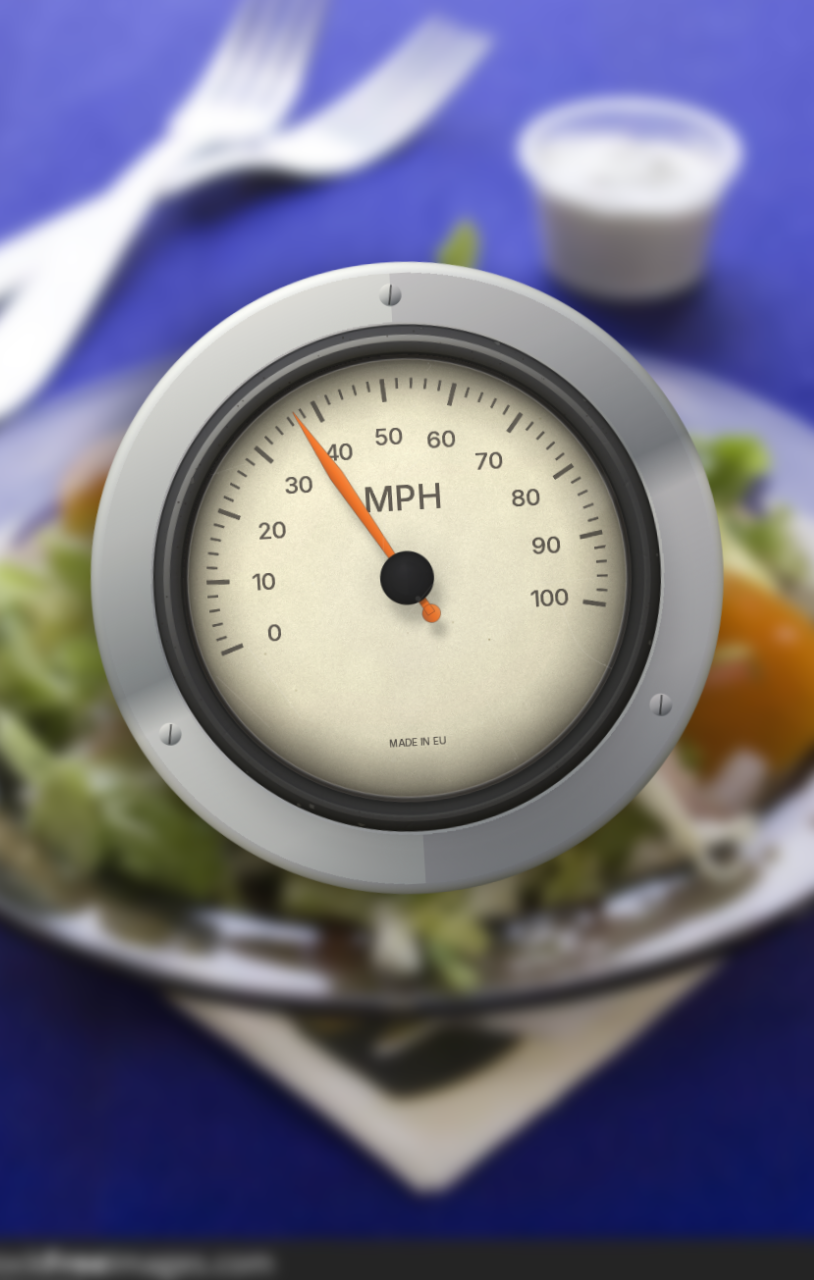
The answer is value=37 unit=mph
